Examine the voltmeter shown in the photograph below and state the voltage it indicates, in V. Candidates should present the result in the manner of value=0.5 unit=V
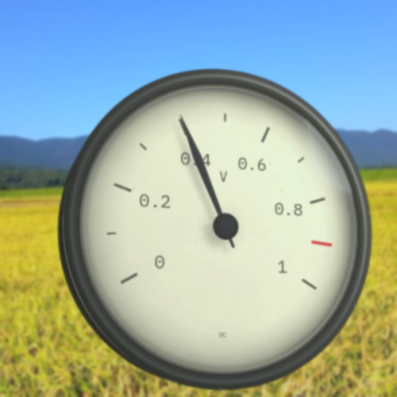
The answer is value=0.4 unit=V
